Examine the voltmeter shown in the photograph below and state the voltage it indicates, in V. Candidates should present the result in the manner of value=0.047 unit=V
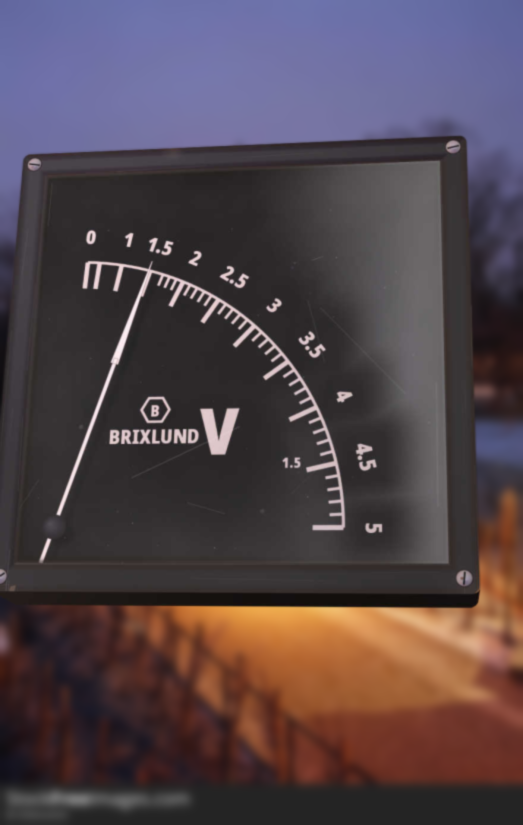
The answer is value=1.5 unit=V
